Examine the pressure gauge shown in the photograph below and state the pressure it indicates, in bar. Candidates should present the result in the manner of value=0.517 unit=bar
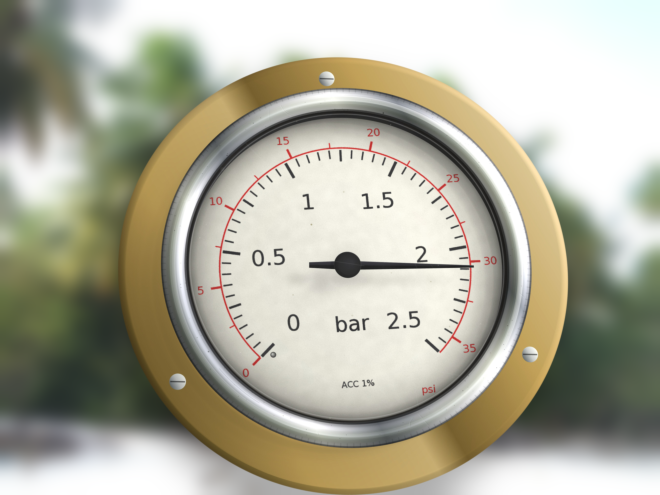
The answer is value=2.1 unit=bar
